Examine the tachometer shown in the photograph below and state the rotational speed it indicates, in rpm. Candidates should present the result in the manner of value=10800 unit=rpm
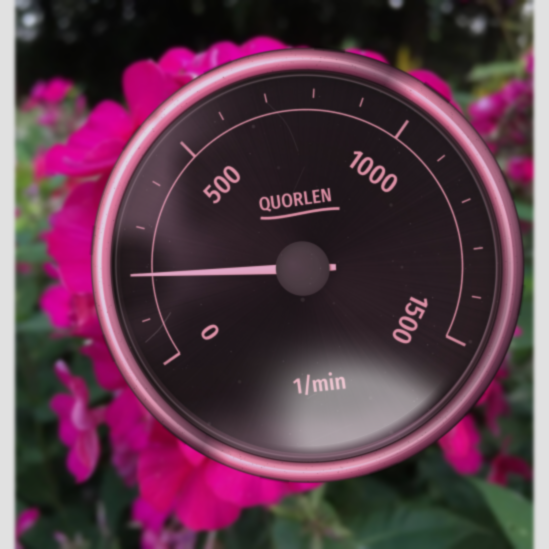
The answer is value=200 unit=rpm
